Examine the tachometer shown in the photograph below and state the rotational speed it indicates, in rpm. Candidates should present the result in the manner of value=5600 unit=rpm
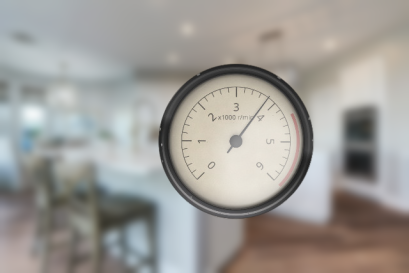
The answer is value=3800 unit=rpm
